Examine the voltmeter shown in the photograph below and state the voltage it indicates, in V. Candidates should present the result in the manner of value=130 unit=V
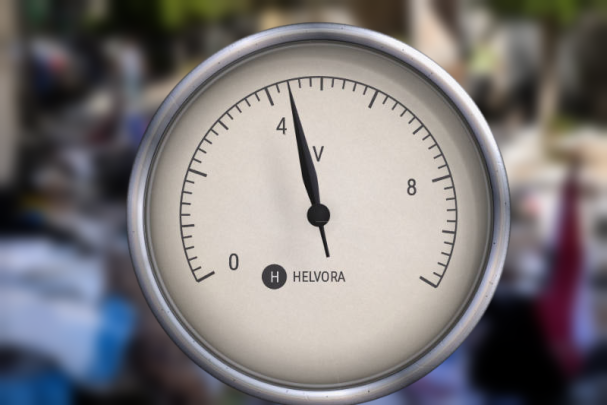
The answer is value=4.4 unit=V
